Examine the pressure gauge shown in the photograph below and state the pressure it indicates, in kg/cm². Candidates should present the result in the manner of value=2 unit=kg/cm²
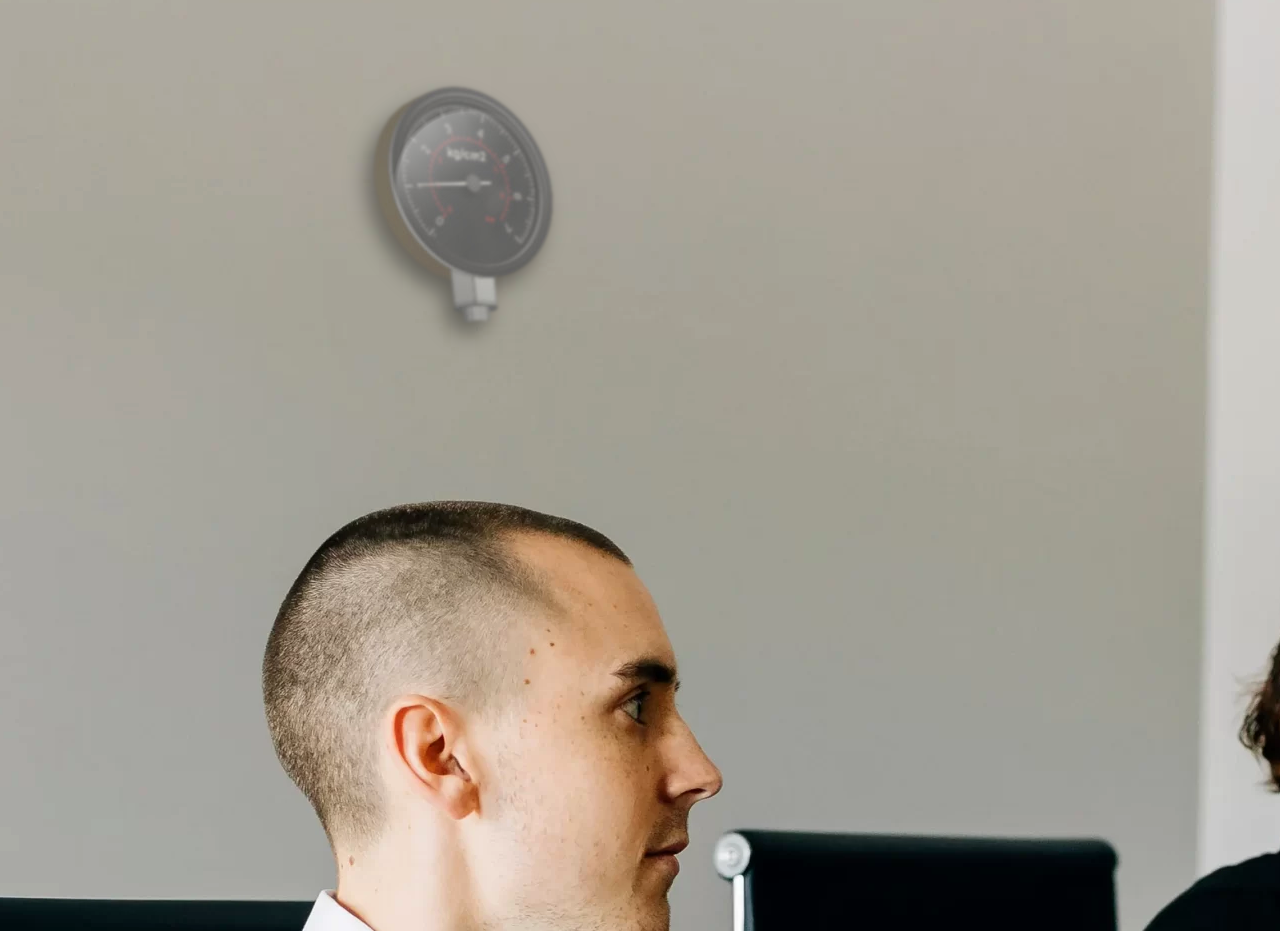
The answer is value=1 unit=kg/cm²
